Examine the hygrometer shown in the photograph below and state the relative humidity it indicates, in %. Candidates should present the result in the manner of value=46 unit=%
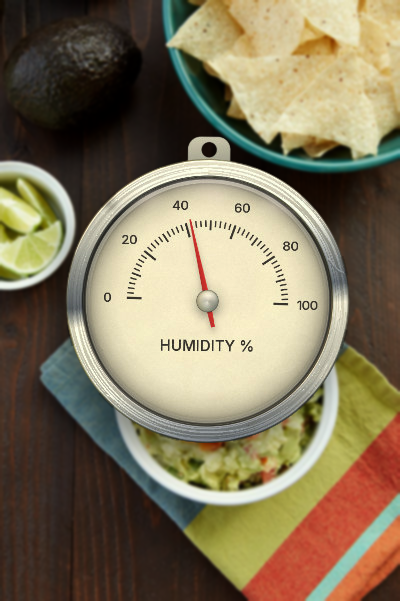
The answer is value=42 unit=%
